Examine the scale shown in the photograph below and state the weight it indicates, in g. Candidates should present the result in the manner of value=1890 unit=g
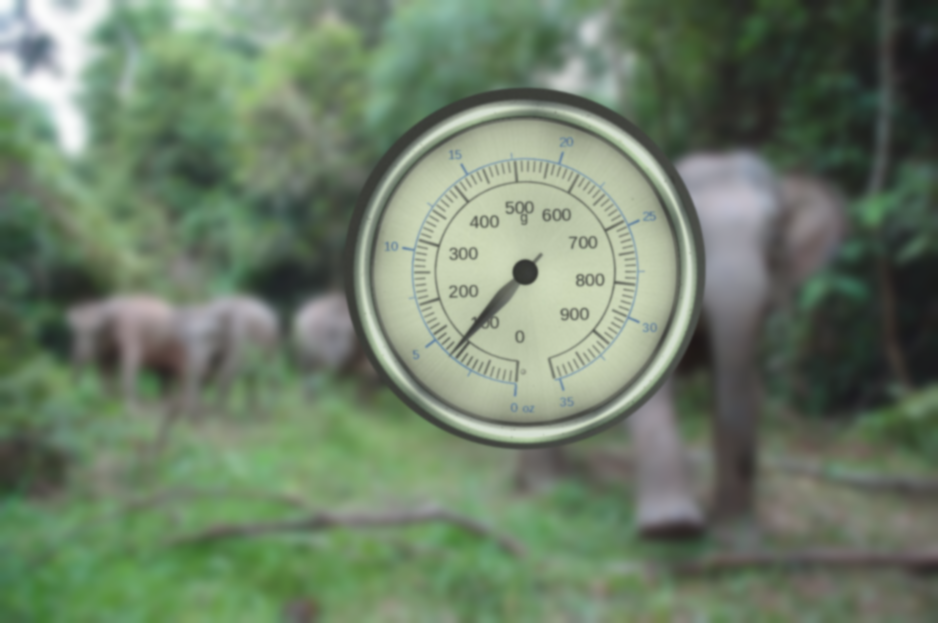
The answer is value=110 unit=g
